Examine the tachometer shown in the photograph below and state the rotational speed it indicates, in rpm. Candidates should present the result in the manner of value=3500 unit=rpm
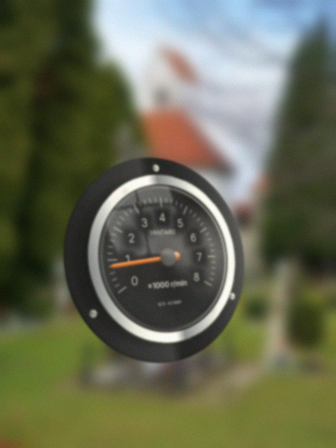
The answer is value=800 unit=rpm
